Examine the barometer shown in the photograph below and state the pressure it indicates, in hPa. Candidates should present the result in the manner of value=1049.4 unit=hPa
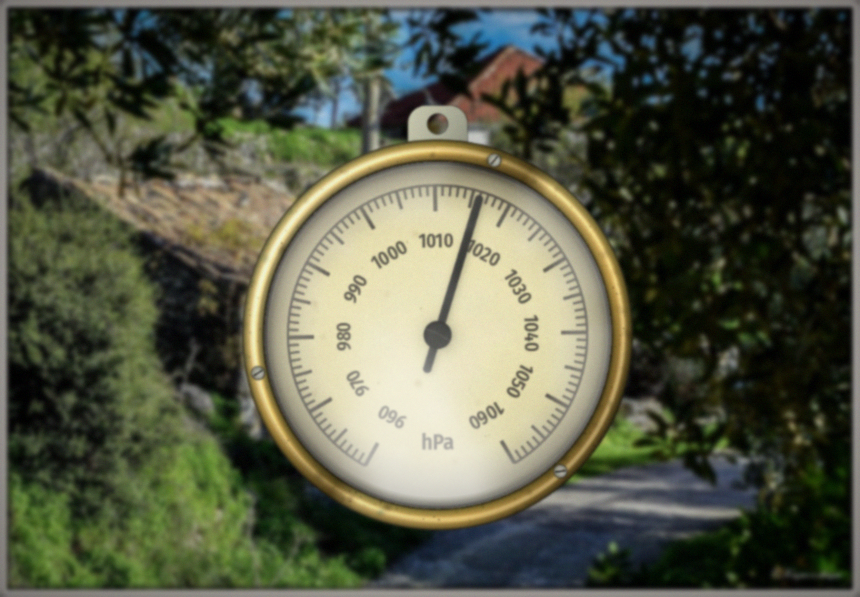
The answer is value=1016 unit=hPa
